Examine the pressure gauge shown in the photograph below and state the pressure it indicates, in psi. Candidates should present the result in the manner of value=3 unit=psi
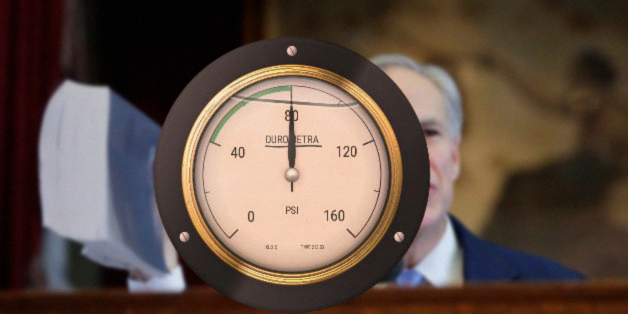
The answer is value=80 unit=psi
